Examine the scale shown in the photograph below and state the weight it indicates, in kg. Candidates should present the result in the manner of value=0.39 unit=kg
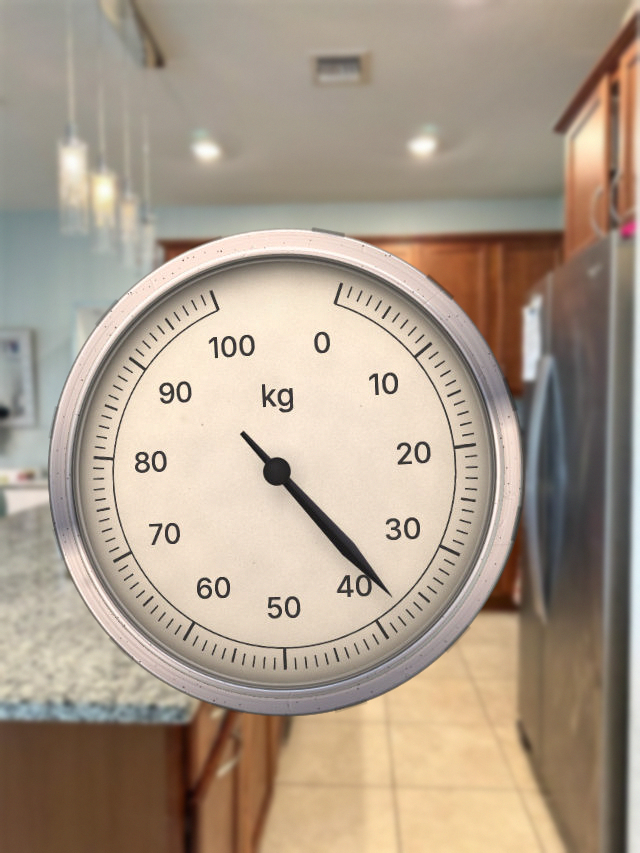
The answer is value=37 unit=kg
